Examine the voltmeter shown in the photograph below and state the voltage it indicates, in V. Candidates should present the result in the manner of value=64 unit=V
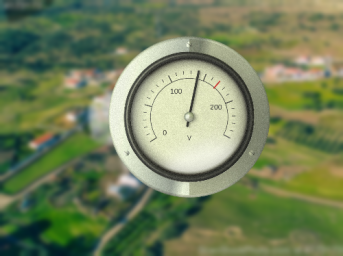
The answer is value=140 unit=V
